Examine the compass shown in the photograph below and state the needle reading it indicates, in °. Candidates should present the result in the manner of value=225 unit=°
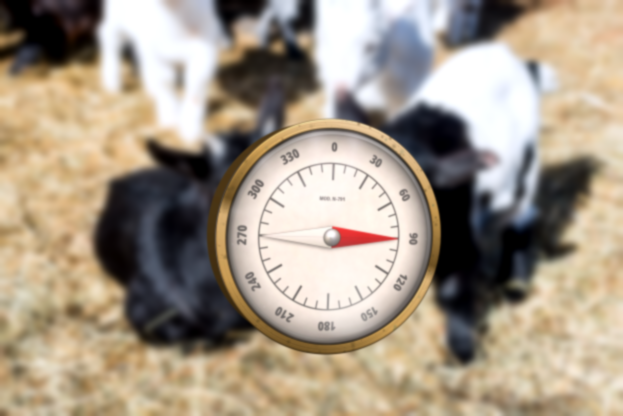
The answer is value=90 unit=°
